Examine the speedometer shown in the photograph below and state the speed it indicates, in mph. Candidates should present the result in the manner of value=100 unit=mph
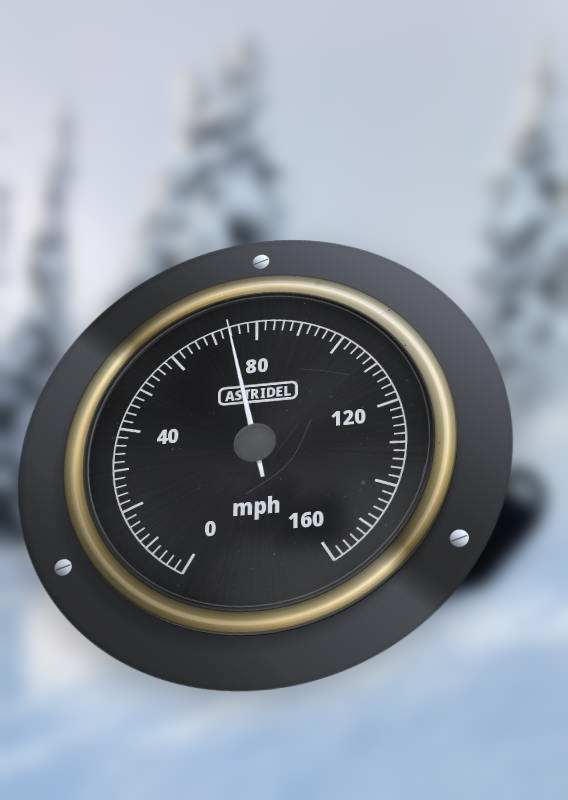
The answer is value=74 unit=mph
